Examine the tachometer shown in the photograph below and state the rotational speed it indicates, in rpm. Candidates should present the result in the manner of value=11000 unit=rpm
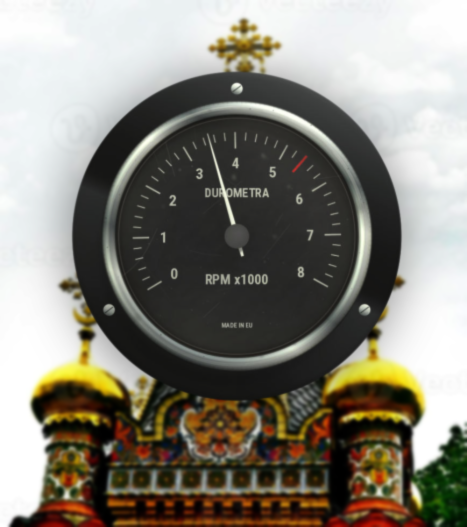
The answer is value=3500 unit=rpm
